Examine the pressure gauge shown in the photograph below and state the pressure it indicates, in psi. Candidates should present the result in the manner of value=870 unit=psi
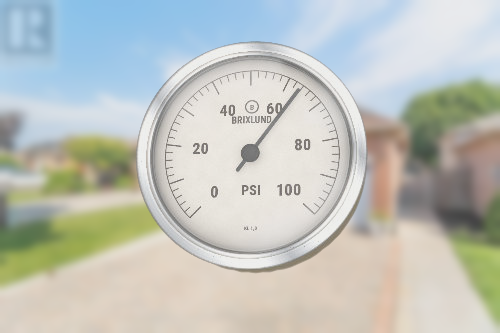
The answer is value=64 unit=psi
